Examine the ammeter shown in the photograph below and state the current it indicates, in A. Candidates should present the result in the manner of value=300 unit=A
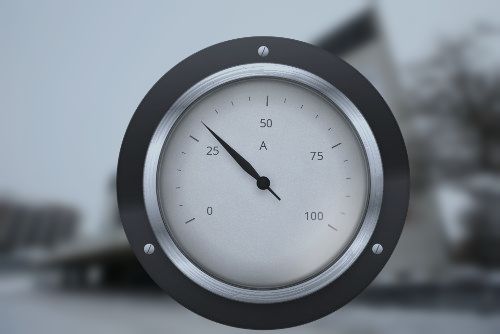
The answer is value=30 unit=A
